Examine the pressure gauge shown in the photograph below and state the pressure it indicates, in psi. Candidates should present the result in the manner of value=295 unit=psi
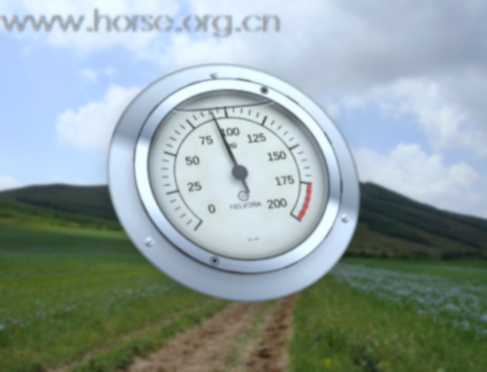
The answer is value=90 unit=psi
